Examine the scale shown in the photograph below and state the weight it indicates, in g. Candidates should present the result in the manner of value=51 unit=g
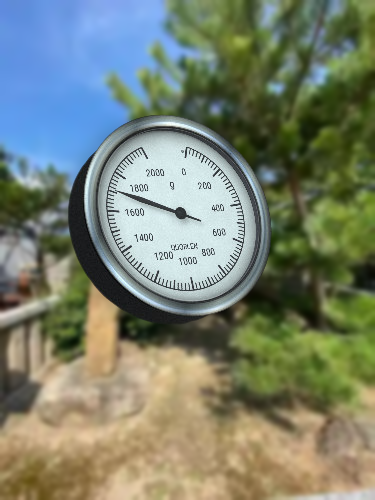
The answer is value=1700 unit=g
